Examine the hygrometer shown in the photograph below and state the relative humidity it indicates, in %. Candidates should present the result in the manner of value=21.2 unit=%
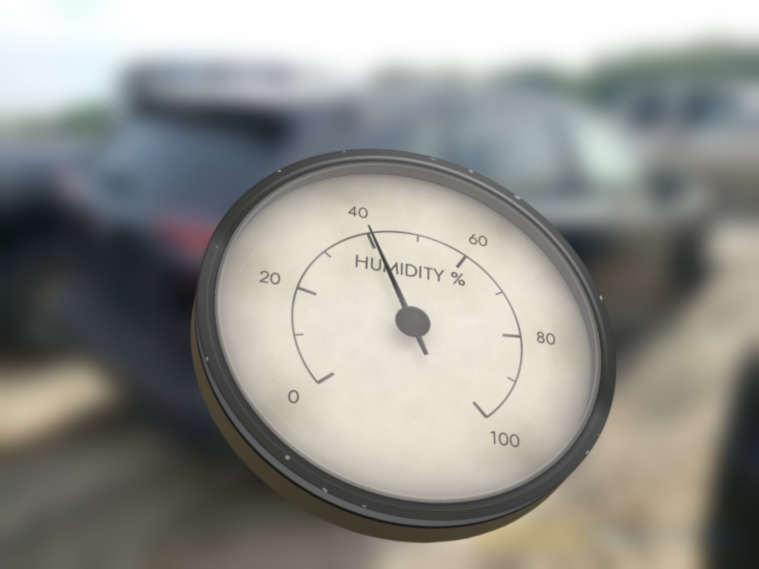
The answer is value=40 unit=%
